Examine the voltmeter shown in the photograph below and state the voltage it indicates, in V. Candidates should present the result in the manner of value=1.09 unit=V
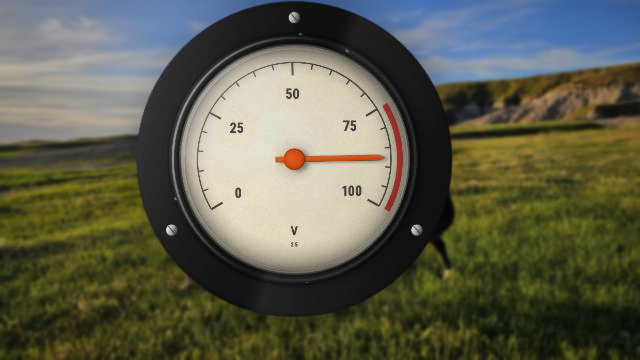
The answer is value=87.5 unit=V
